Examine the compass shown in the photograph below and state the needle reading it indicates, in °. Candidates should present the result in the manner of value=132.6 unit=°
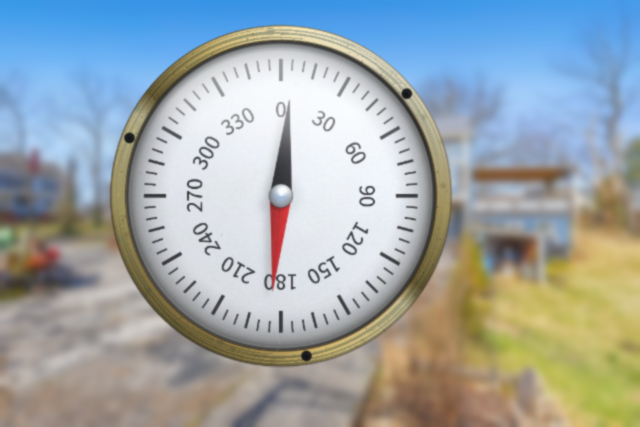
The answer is value=185 unit=°
